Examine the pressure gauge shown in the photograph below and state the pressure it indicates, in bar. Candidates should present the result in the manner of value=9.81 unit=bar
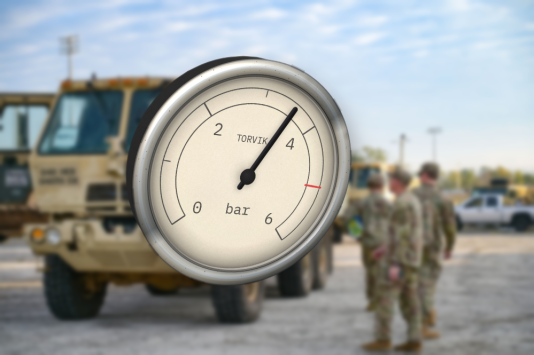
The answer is value=3.5 unit=bar
